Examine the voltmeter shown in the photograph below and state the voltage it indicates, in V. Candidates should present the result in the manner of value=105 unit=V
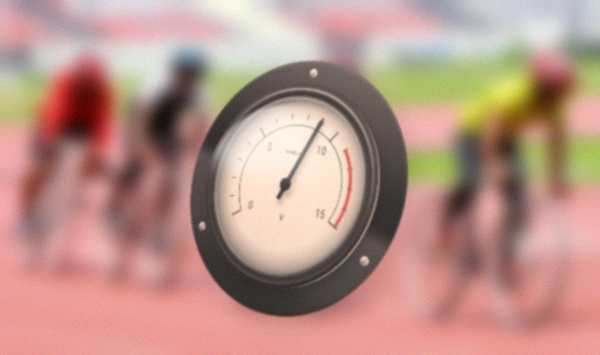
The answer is value=9 unit=V
